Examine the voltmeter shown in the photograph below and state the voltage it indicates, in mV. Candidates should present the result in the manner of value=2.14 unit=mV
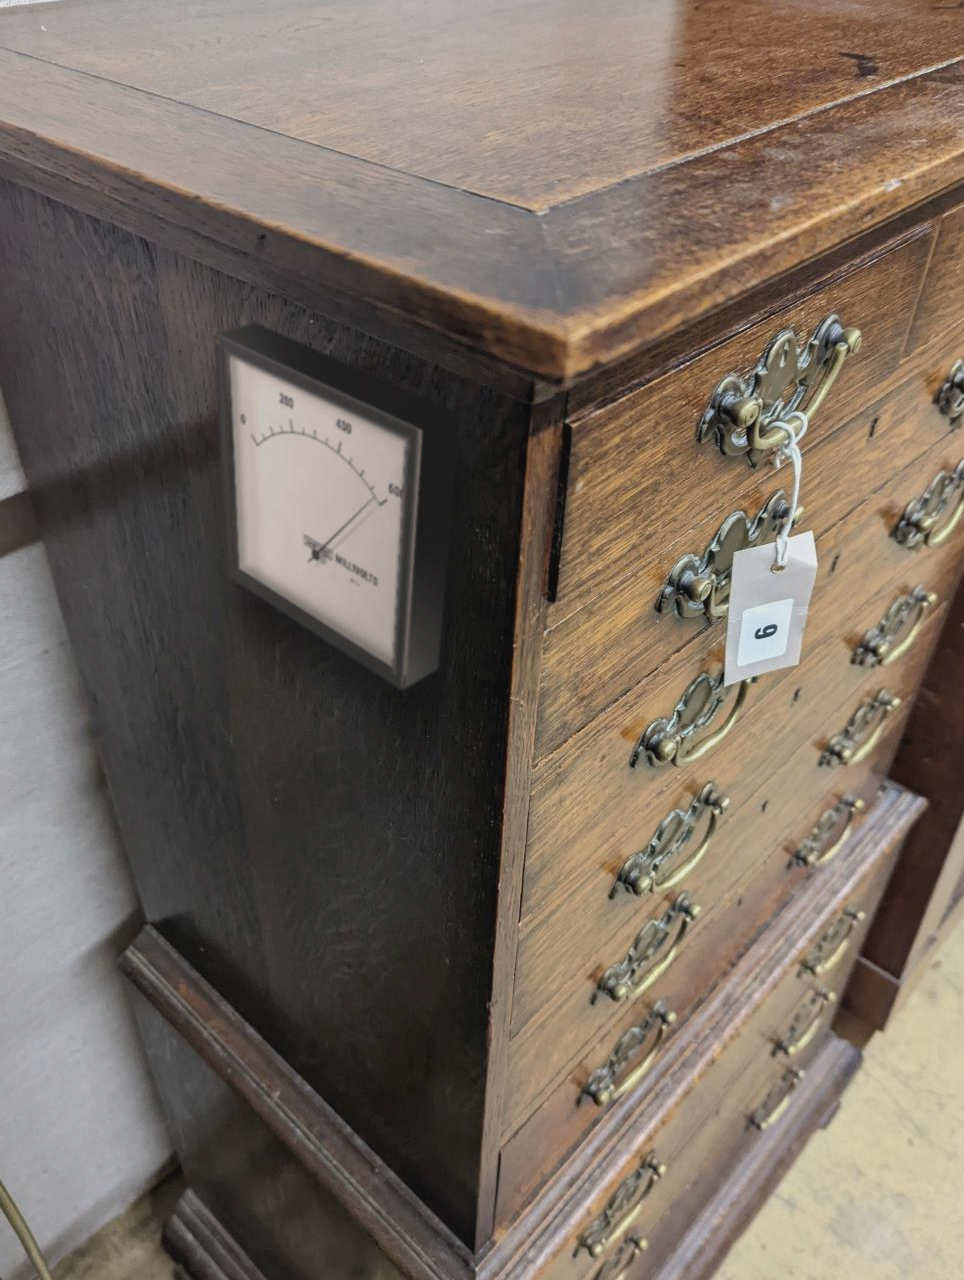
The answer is value=575 unit=mV
